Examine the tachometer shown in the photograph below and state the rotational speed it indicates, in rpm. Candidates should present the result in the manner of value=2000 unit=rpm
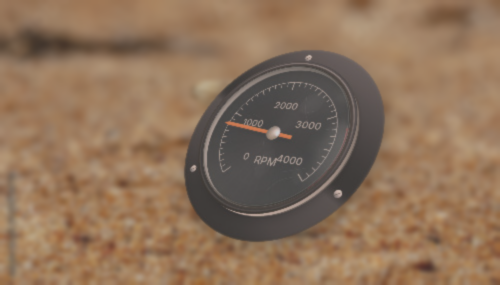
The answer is value=800 unit=rpm
